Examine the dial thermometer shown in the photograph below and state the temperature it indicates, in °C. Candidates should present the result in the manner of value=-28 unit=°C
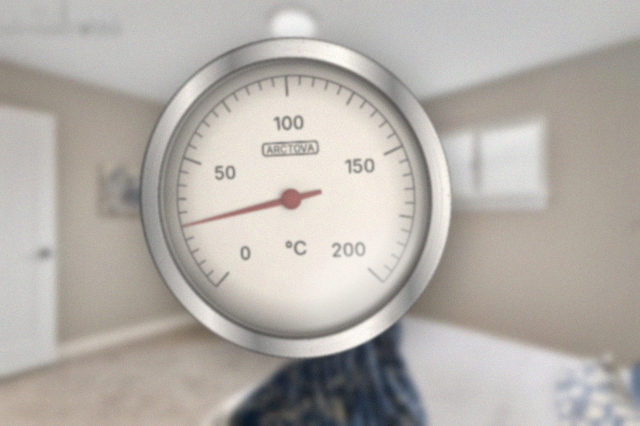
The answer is value=25 unit=°C
